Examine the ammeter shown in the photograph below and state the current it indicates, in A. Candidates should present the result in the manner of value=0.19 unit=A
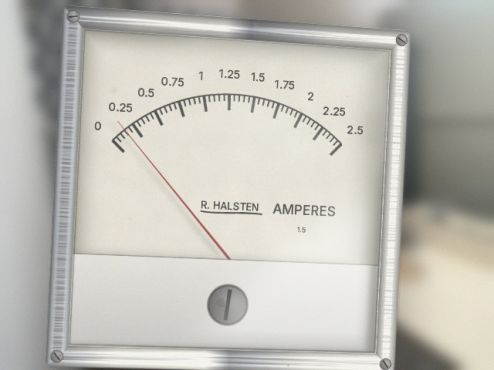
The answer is value=0.15 unit=A
